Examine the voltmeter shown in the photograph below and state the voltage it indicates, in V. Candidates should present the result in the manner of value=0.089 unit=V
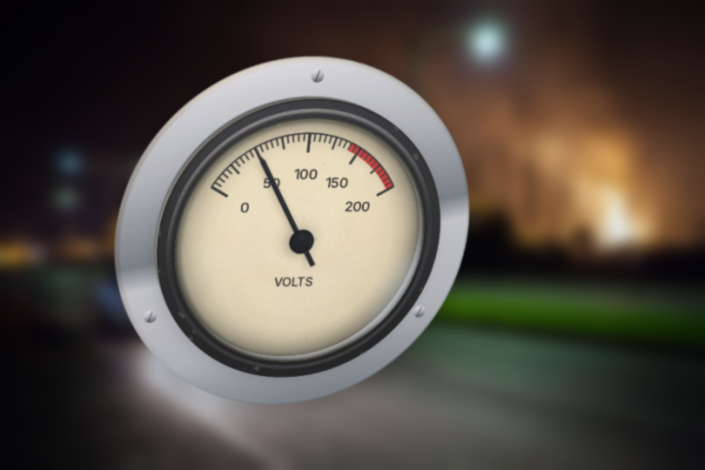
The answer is value=50 unit=V
